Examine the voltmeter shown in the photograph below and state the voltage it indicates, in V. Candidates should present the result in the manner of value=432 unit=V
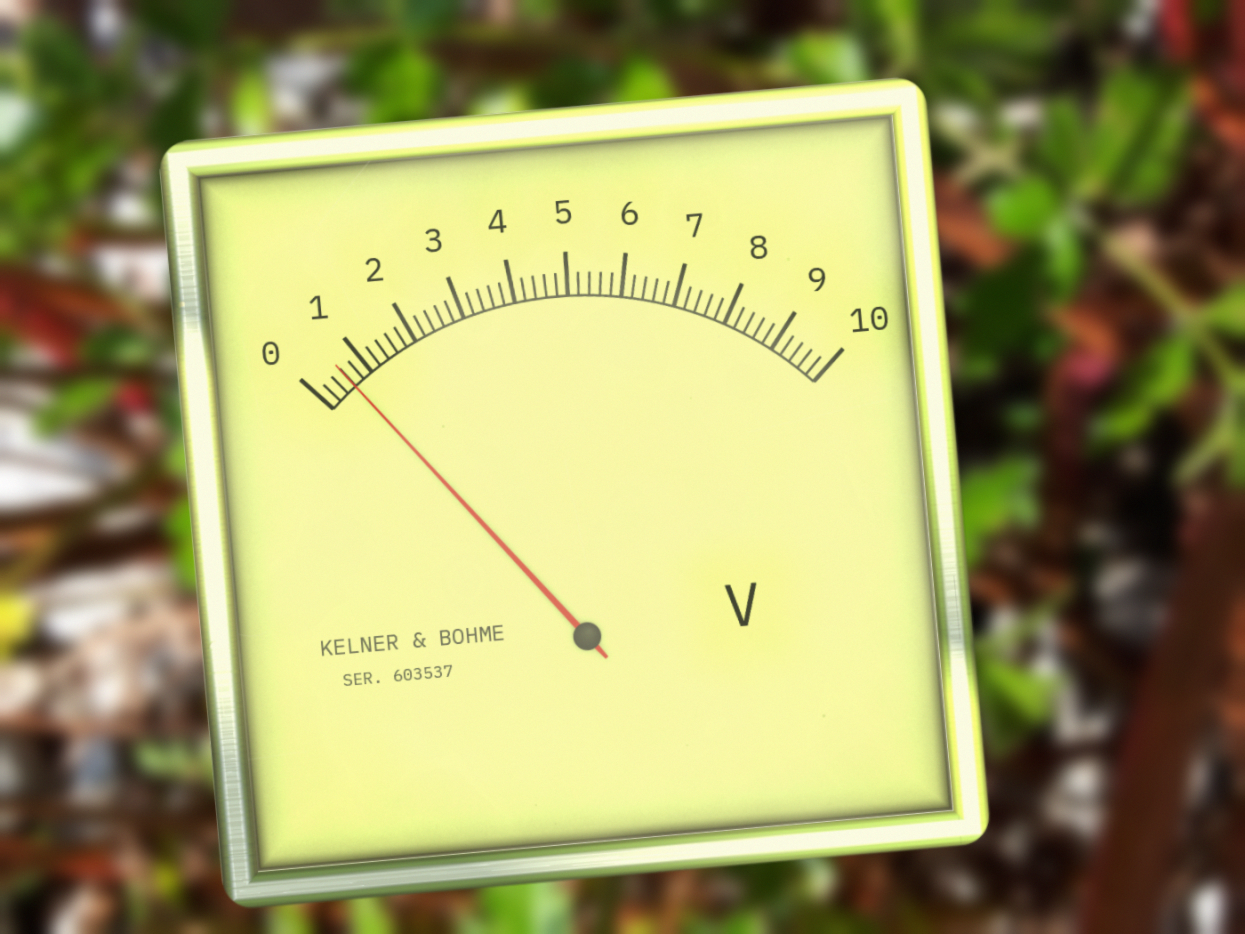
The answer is value=0.6 unit=V
